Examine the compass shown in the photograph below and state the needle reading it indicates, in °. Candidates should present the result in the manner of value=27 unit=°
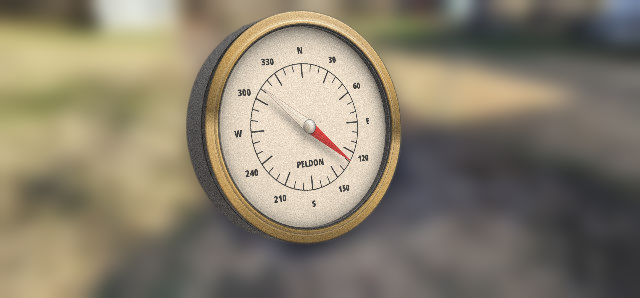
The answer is value=130 unit=°
